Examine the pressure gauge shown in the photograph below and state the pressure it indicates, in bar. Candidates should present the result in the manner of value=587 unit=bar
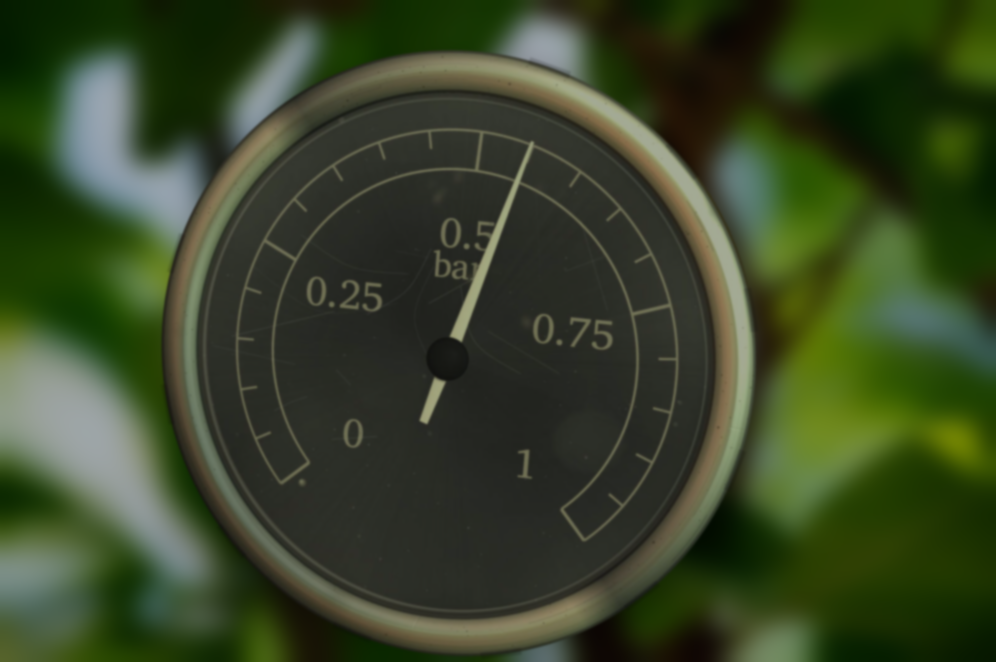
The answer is value=0.55 unit=bar
